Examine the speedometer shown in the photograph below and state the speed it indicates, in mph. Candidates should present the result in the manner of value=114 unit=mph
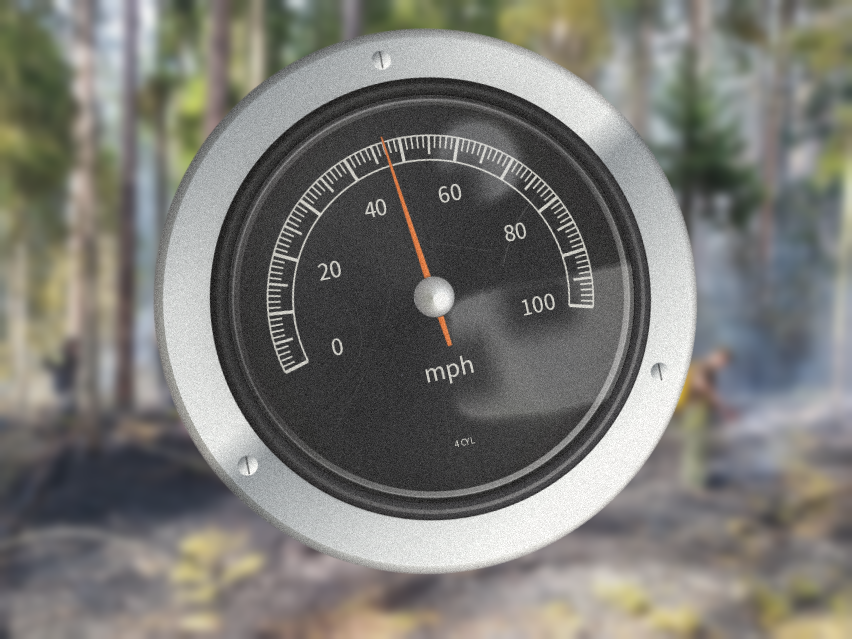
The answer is value=47 unit=mph
